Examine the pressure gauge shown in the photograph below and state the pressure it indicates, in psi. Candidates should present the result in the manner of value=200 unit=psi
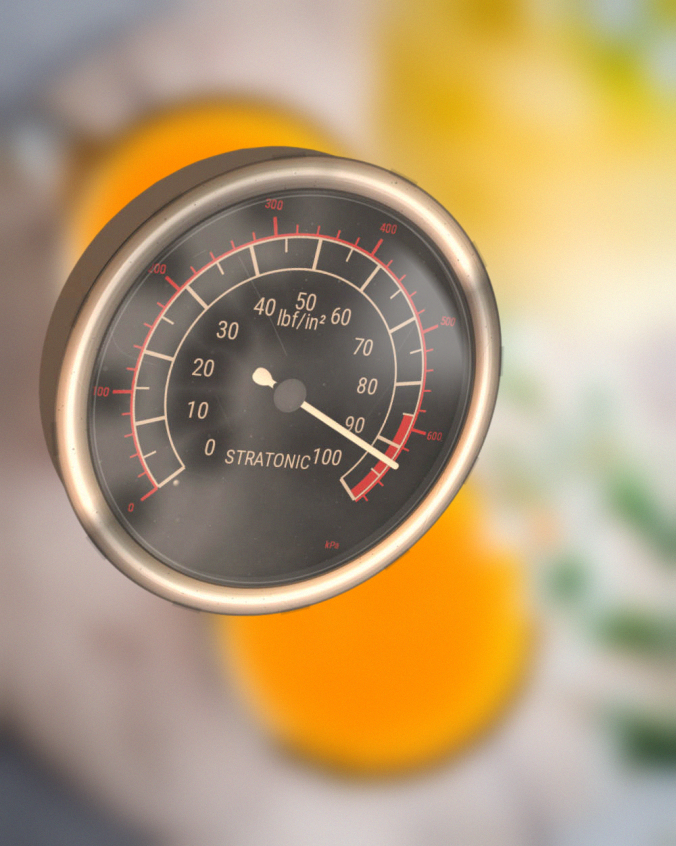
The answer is value=92.5 unit=psi
